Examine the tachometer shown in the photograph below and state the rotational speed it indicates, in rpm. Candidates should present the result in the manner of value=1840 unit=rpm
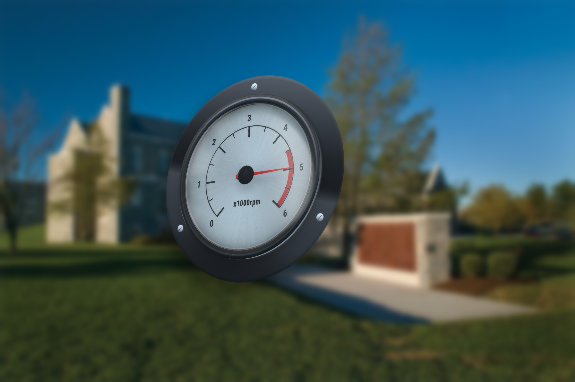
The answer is value=5000 unit=rpm
